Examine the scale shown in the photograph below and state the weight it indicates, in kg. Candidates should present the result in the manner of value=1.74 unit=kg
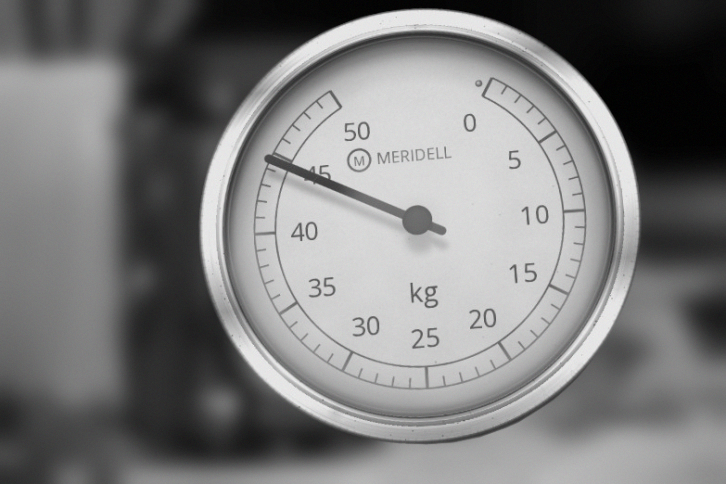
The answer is value=44.5 unit=kg
